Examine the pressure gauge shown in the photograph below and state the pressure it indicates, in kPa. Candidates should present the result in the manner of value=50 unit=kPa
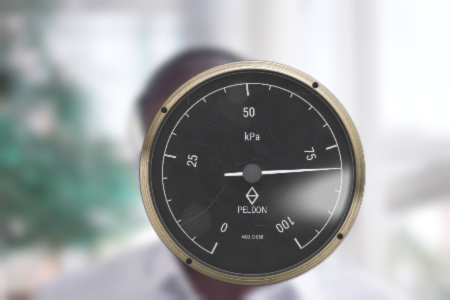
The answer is value=80 unit=kPa
